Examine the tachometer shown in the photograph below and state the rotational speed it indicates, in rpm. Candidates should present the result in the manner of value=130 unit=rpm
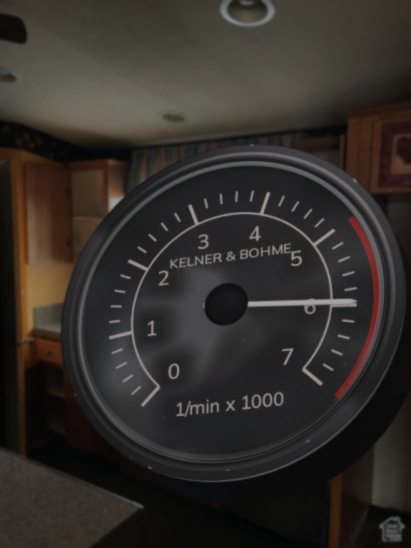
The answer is value=6000 unit=rpm
